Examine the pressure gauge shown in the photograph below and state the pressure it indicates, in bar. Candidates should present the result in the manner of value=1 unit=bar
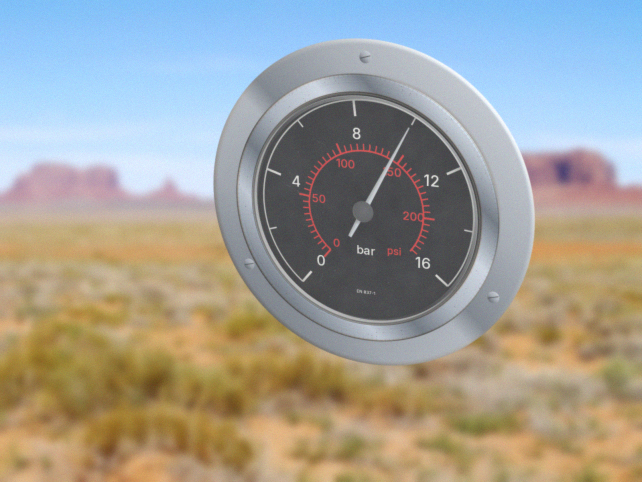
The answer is value=10 unit=bar
